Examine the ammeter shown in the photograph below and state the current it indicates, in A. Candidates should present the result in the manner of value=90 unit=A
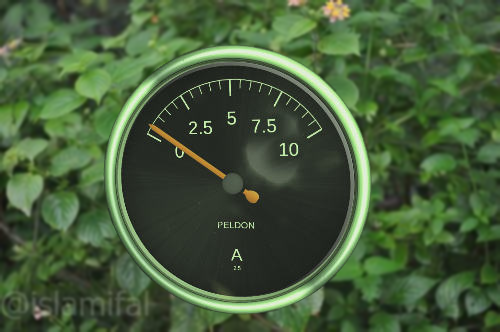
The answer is value=0.5 unit=A
